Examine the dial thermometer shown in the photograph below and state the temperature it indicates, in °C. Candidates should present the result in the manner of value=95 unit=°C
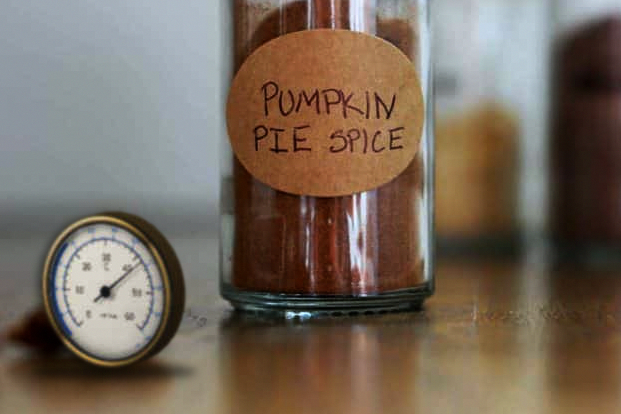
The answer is value=42 unit=°C
